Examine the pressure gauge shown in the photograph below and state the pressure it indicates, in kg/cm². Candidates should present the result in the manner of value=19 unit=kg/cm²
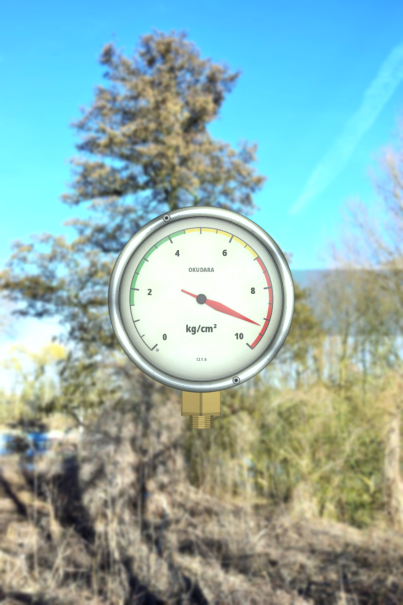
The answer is value=9.25 unit=kg/cm²
